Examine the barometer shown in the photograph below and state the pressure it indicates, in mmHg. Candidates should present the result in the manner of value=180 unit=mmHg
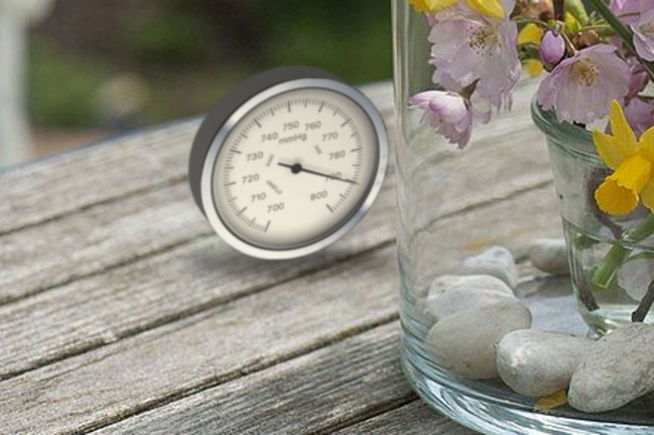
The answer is value=790 unit=mmHg
